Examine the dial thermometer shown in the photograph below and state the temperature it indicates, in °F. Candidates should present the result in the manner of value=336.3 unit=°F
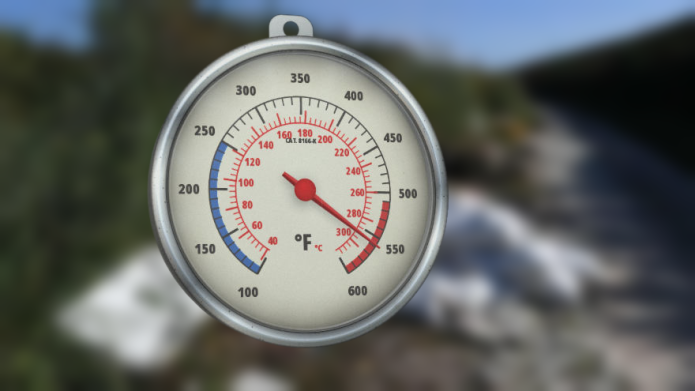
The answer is value=560 unit=°F
